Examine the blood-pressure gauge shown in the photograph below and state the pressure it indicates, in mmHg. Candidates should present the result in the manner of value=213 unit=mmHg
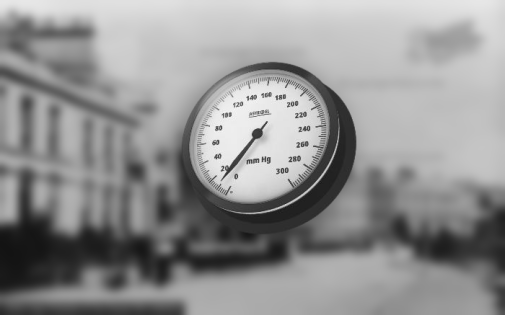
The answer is value=10 unit=mmHg
